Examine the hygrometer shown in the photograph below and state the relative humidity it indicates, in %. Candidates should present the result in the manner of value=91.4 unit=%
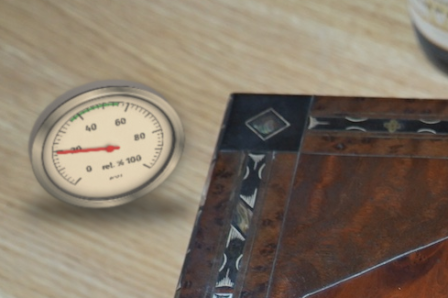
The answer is value=20 unit=%
